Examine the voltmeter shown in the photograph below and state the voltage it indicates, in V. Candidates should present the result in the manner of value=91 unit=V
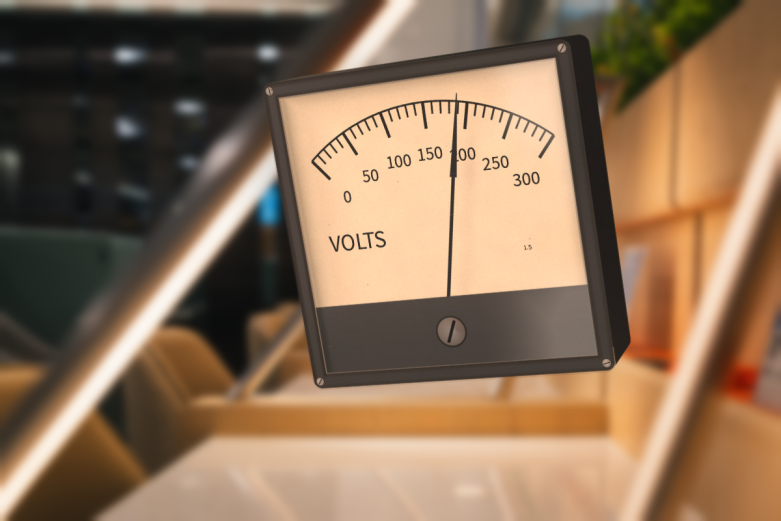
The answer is value=190 unit=V
